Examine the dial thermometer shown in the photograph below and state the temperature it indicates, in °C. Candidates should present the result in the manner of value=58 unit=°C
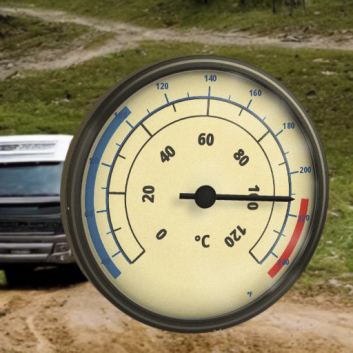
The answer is value=100 unit=°C
